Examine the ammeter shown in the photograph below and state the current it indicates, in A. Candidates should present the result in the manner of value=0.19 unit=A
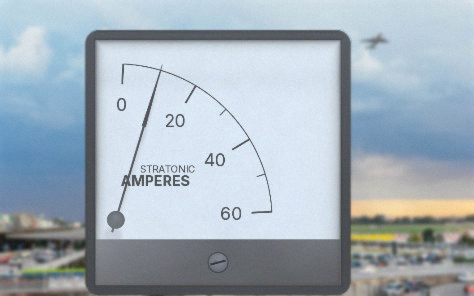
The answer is value=10 unit=A
